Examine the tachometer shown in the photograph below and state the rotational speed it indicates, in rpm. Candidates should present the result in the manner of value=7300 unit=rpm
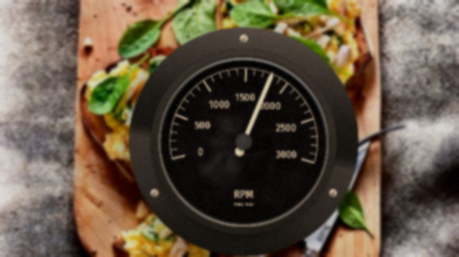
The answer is value=1800 unit=rpm
